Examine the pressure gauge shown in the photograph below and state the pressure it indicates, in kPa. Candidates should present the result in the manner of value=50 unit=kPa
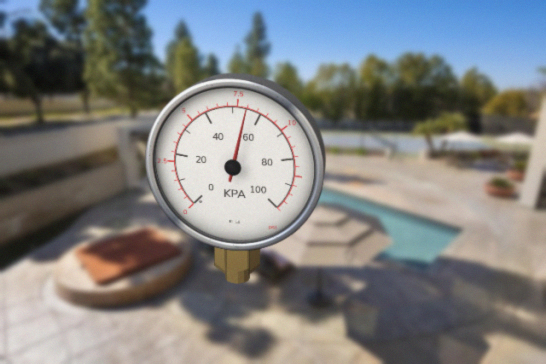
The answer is value=55 unit=kPa
